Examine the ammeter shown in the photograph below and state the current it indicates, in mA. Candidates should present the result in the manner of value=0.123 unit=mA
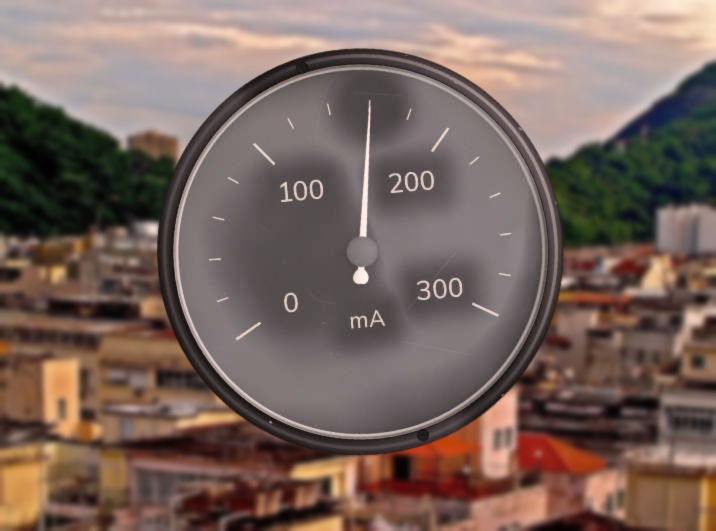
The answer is value=160 unit=mA
